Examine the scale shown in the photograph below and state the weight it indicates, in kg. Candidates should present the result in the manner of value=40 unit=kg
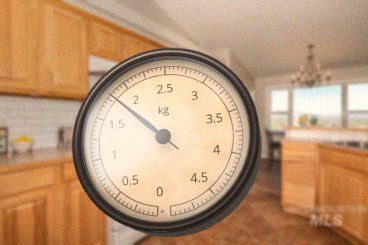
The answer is value=1.8 unit=kg
